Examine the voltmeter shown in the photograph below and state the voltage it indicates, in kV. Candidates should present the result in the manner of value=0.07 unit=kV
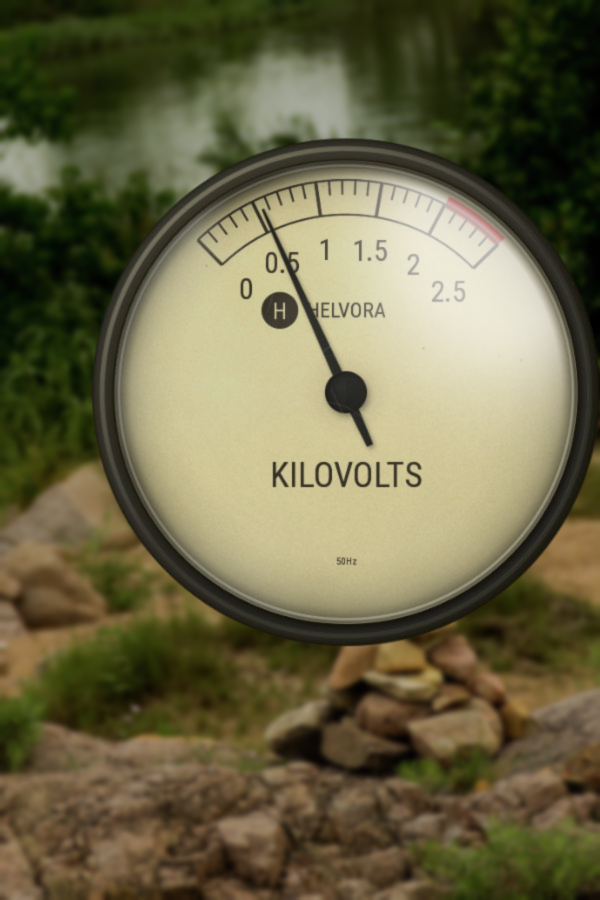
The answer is value=0.55 unit=kV
